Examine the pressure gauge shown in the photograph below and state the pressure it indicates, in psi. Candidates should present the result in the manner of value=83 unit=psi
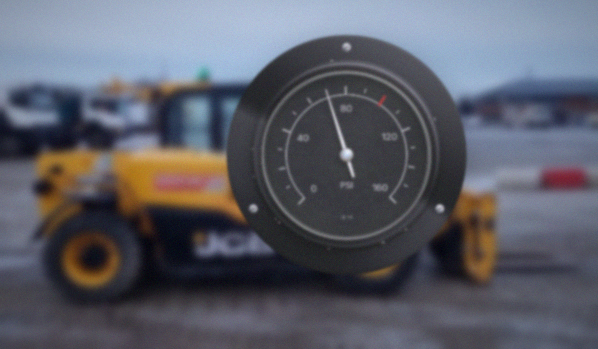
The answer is value=70 unit=psi
